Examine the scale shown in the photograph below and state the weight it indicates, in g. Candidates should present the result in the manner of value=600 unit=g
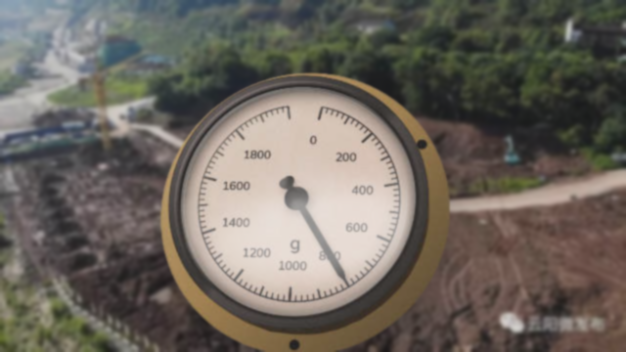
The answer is value=800 unit=g
